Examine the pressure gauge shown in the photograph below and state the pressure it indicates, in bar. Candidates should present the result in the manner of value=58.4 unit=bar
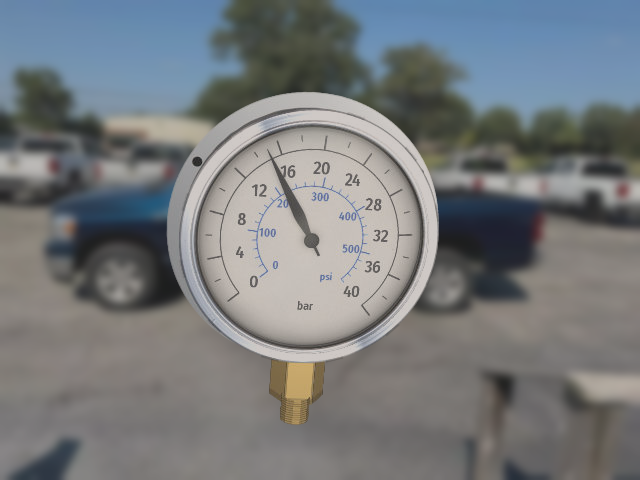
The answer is value=15 unit=bar
